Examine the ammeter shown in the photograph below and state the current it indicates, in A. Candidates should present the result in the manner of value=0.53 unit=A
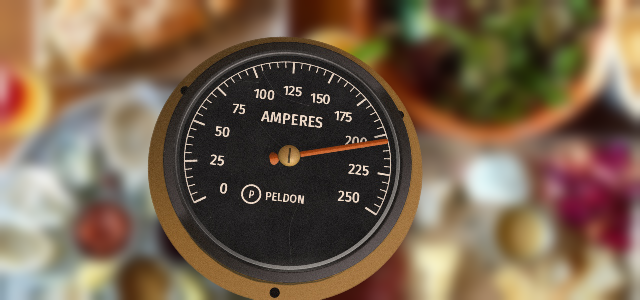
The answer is value=205 unit=A
